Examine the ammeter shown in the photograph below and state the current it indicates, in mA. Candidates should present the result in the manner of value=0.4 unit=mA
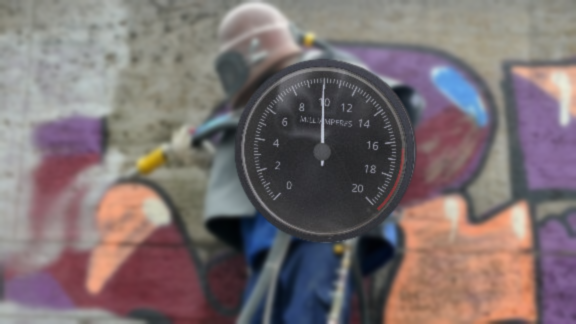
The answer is value=10 unit=mA
